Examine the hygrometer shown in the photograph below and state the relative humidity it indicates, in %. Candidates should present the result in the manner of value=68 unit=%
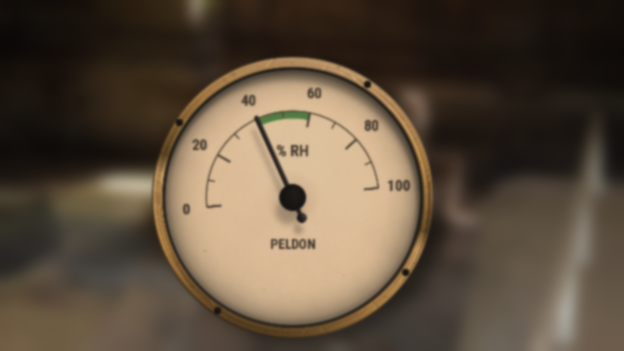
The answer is value=40 unit=%
